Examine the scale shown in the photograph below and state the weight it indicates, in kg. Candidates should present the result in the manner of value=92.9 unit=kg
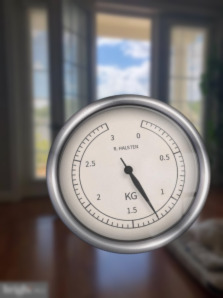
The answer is value=1.25 unit=kg
